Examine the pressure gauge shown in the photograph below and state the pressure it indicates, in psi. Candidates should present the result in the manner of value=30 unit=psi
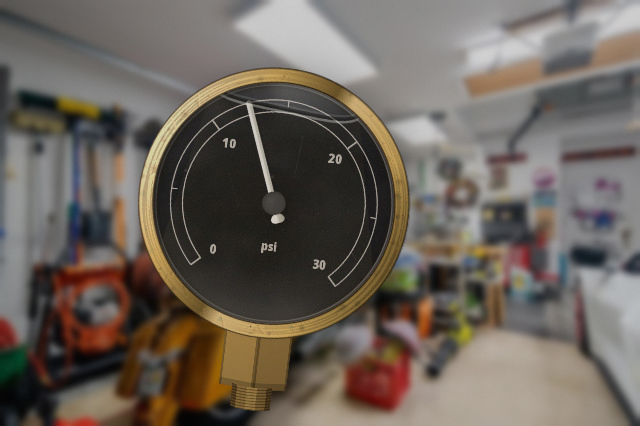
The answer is value=12.5 unit=psi
